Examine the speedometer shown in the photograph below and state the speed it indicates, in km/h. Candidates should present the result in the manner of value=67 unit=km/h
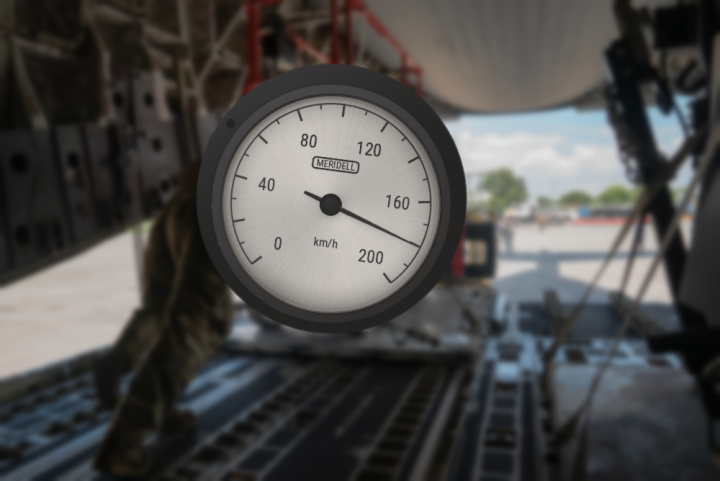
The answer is value=180 unit=km/h
